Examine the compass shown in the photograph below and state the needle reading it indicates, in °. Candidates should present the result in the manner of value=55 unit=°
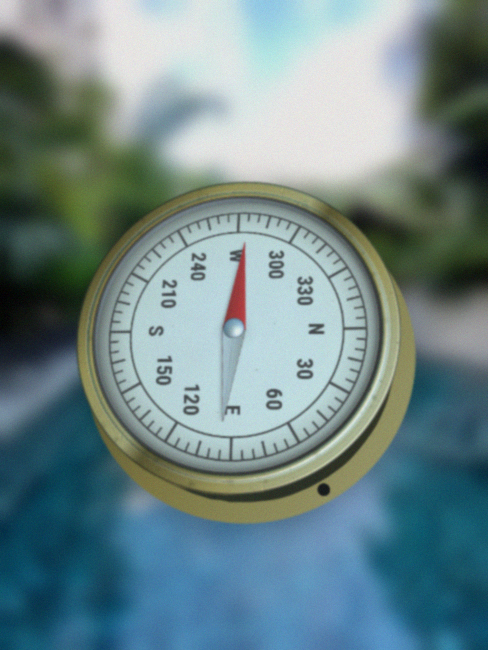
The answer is value=275 unit=°
